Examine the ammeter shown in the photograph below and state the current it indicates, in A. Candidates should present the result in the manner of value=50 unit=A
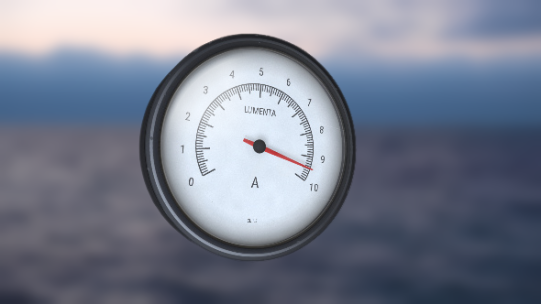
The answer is value=9.5 unit=A
